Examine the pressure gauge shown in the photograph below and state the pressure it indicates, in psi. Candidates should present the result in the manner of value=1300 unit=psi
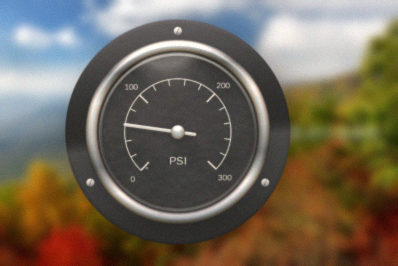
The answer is value=60 unit=psi
